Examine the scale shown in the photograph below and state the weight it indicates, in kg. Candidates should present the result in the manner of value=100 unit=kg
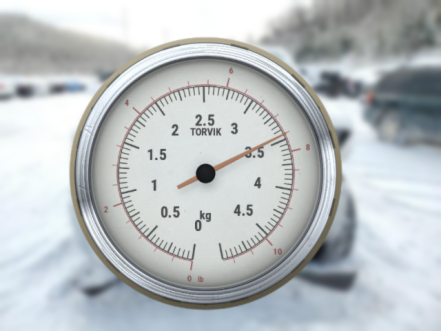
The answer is value=3.45 unit=kg
